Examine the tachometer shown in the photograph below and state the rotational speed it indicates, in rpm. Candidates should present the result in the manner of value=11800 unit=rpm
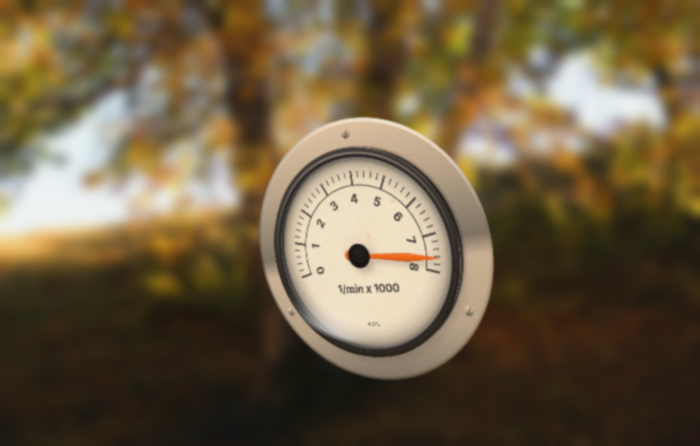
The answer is value=7600 unit=rpm
